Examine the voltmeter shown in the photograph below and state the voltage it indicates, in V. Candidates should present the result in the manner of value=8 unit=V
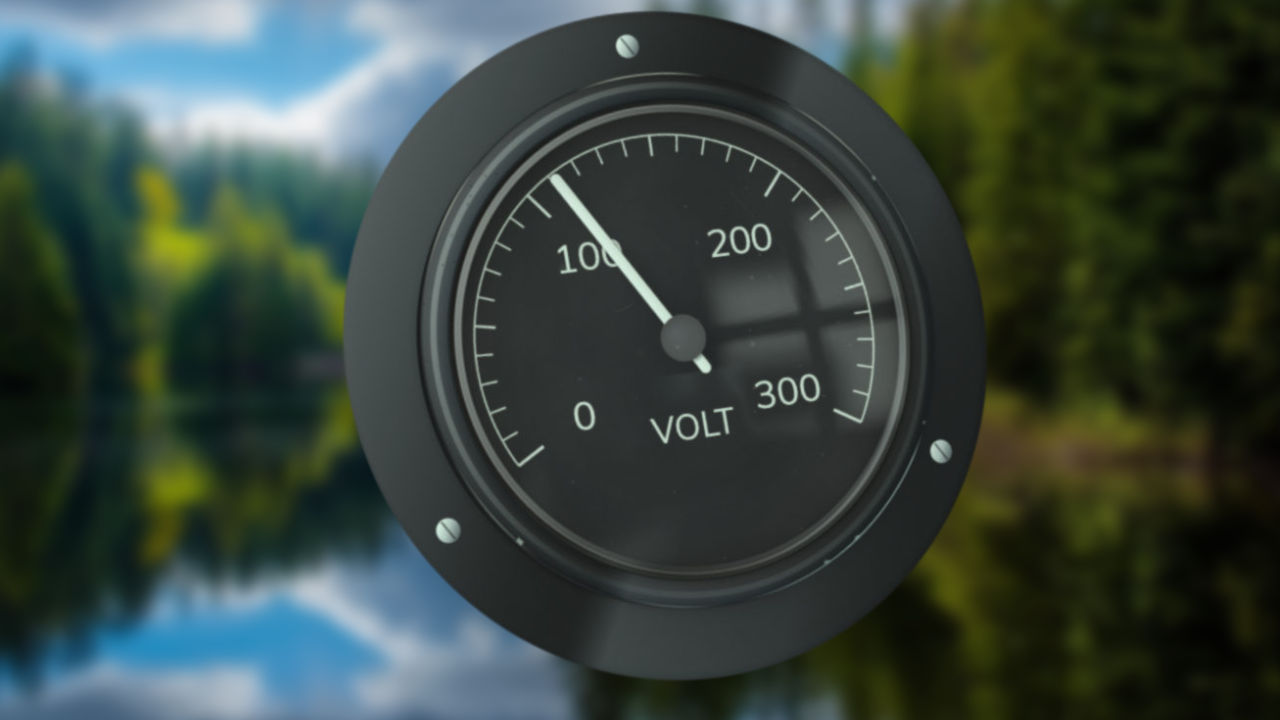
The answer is value=110 unit=V
